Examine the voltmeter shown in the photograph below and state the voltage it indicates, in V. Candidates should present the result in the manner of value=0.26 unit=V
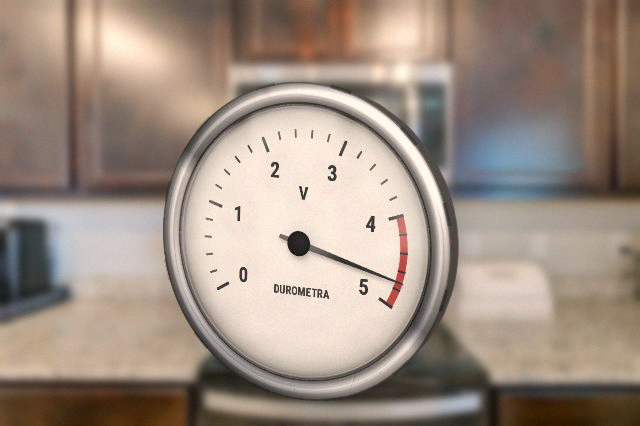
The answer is value=4.7 unit=V
